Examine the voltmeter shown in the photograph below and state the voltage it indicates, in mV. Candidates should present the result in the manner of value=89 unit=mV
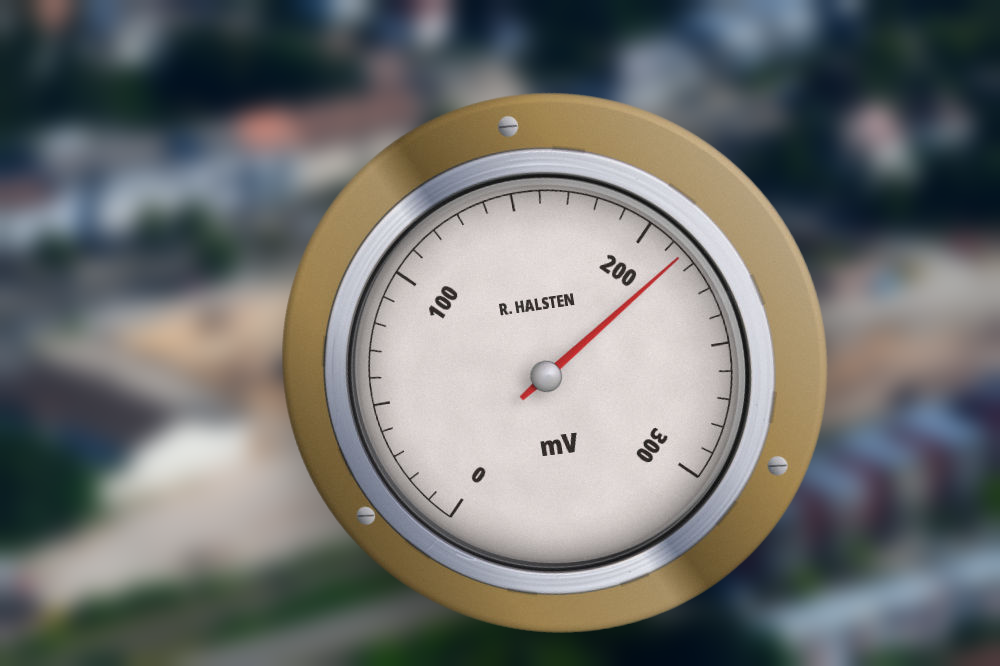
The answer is value=215 unit=mV
